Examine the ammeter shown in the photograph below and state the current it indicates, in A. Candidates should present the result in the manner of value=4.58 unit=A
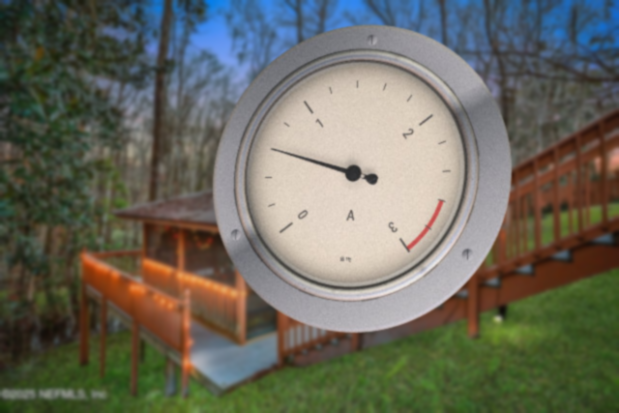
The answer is value=0.6 unit=A
